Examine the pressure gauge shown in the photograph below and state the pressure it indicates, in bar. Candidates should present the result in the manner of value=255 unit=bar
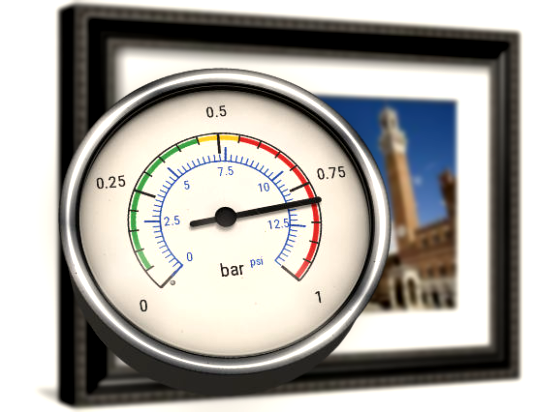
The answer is value=0.8 unit=bar
